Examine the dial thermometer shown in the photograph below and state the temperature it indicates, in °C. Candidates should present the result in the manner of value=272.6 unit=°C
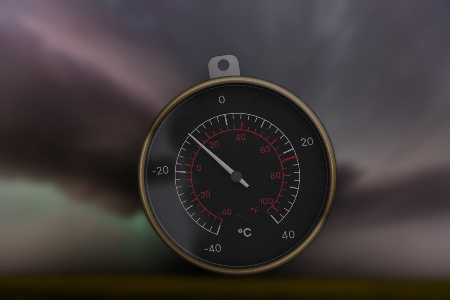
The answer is value=-10 unit=°C
